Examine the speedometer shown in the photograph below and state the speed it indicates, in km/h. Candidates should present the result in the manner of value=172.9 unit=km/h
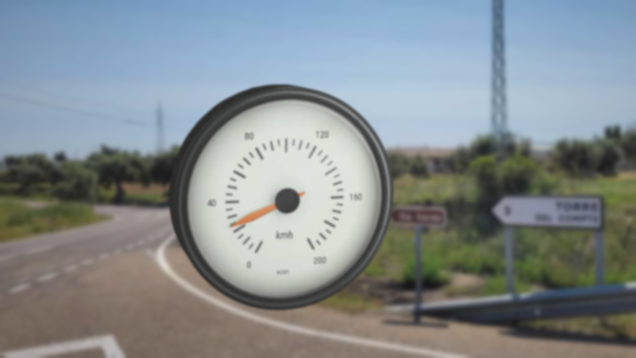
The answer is value=25 unit=km/h
